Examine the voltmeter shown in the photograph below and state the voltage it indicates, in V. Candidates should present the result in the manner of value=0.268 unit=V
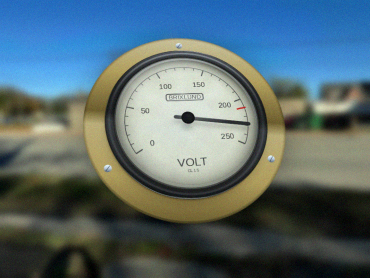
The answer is value=230 unit=V
